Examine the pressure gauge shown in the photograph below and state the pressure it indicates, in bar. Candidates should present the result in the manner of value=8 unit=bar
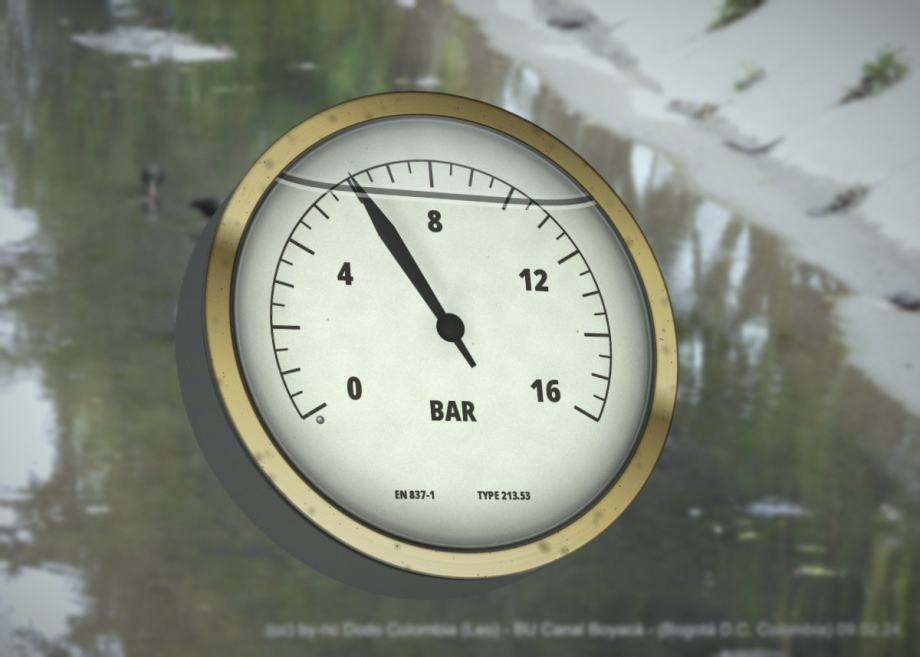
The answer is value=6 unit=bar
